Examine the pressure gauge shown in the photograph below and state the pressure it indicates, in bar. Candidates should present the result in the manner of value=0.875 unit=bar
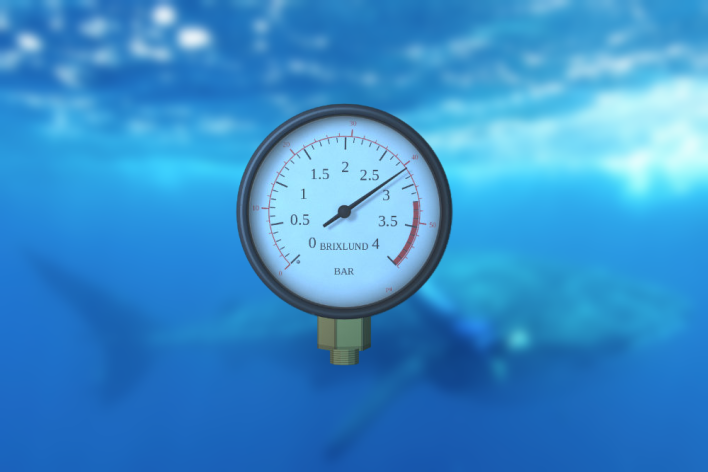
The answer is value=2.8 unit=bar
